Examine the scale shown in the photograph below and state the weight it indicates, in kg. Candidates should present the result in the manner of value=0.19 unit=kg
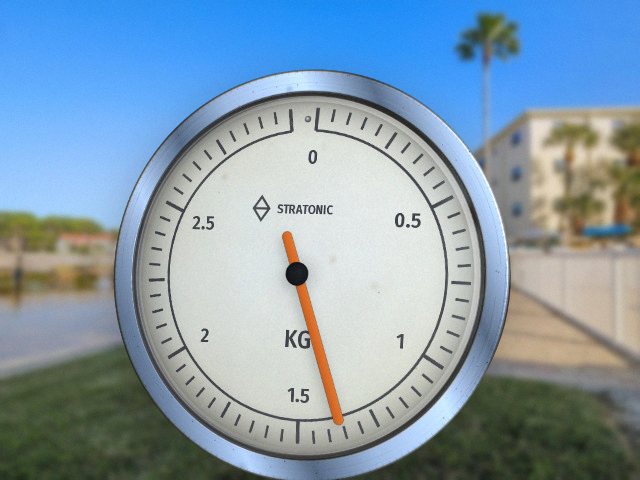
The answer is value=1.35 unit=kg
